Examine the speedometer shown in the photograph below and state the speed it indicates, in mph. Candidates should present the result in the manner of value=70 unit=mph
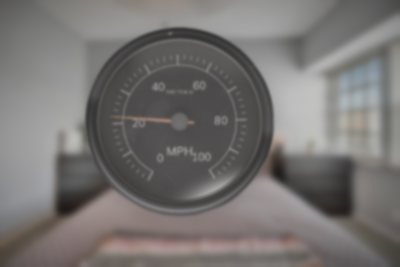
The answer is value=22 unit=mph
